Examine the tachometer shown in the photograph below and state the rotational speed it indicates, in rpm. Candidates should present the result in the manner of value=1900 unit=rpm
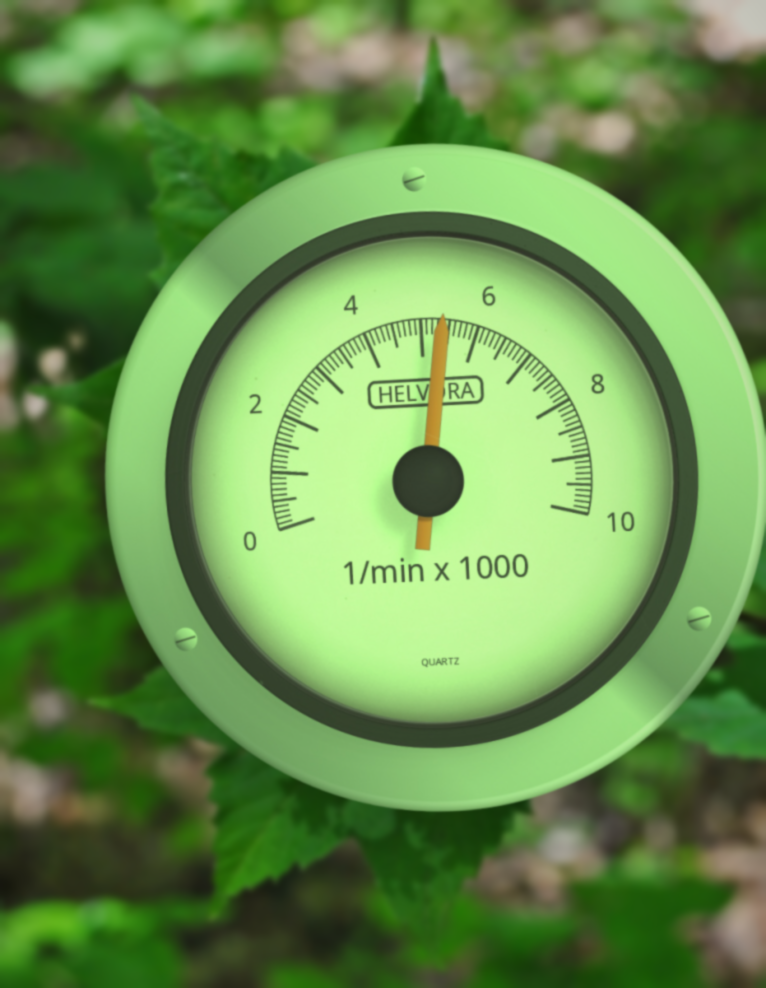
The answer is value=5400 unit=rpm
